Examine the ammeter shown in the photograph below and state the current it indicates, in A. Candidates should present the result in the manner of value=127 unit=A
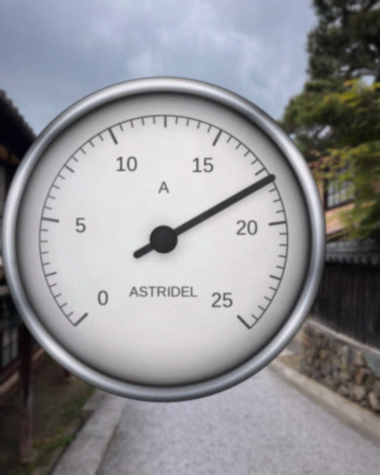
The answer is value=18 unit=A
